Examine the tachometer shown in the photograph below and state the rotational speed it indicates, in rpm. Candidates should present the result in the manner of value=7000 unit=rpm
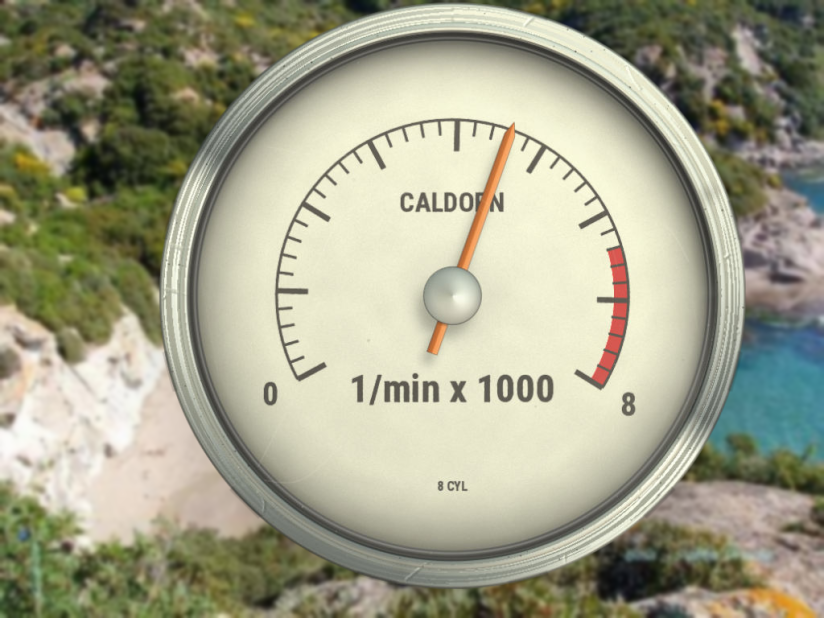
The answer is value=4600 unit=rpm
